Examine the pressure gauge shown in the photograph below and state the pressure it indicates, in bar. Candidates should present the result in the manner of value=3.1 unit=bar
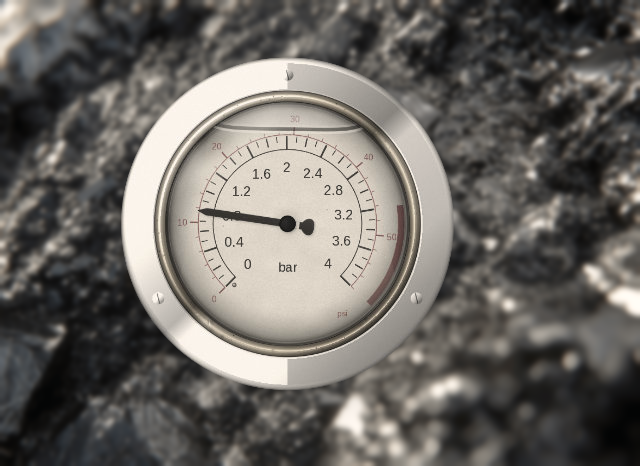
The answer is value=0.8 unit=bar
